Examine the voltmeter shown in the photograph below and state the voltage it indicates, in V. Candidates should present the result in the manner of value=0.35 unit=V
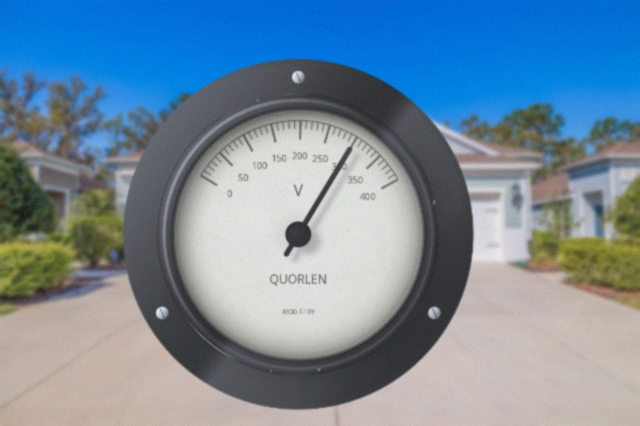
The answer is value=300 unit=V
